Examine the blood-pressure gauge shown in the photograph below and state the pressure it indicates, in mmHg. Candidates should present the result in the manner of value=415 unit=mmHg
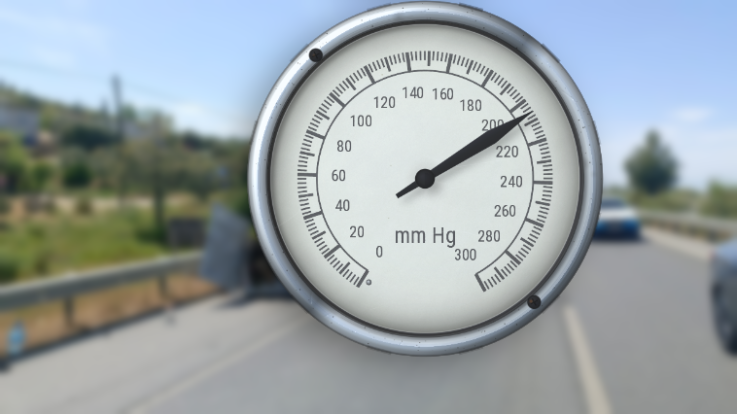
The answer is value=206 unit=mmHg
